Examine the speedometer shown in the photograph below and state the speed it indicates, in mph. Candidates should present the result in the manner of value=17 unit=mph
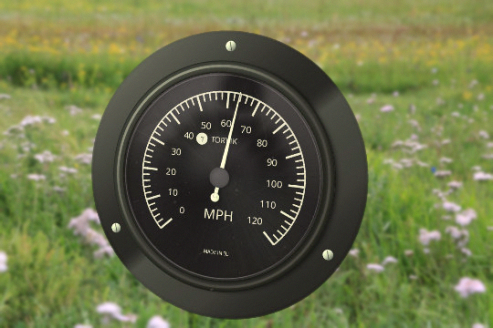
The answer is value=64 unit=mph
